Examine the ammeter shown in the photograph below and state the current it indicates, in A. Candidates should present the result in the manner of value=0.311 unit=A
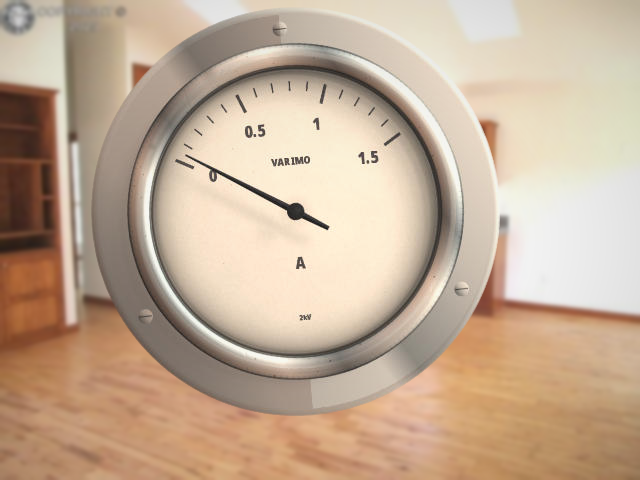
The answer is value=0.05 unit=A
